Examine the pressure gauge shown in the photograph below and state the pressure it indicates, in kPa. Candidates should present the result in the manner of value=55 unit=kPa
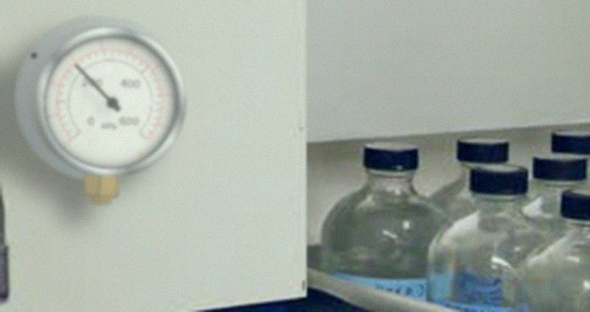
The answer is value=200 unit=kPa
